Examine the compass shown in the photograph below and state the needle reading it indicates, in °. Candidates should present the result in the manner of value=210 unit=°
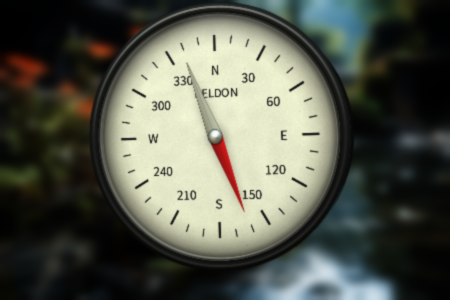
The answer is value=160 unit=°
